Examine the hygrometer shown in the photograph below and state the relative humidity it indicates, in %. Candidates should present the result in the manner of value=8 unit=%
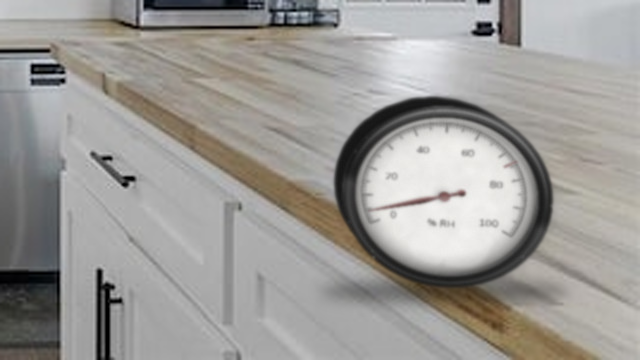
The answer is value=5 unit=%
